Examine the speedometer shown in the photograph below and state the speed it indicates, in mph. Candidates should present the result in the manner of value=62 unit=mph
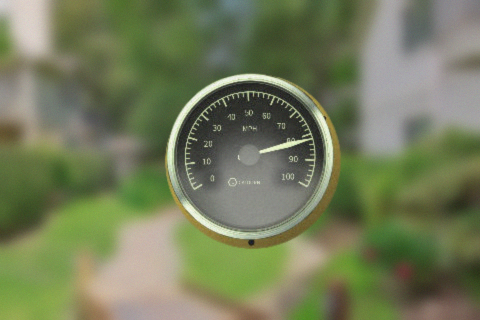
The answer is value=82 unit=mph
